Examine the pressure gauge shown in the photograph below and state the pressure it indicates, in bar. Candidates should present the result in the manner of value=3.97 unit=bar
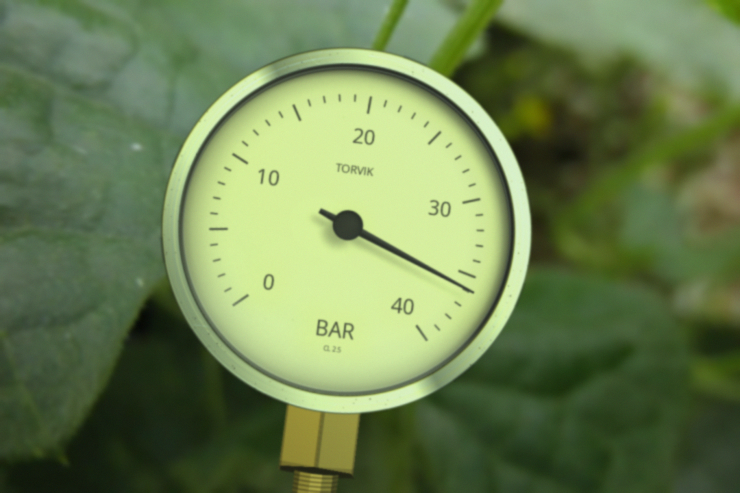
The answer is value=36 unit=bar
